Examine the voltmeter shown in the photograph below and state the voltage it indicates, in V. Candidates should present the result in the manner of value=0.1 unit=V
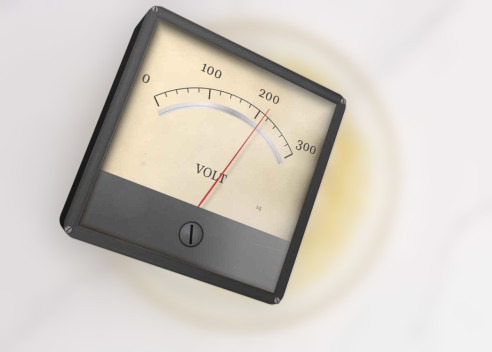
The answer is value=210 unit=V
